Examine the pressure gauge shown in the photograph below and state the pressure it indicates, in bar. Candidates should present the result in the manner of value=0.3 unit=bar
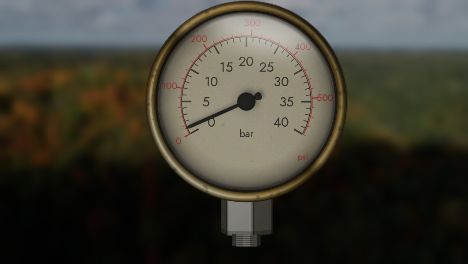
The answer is value=1 unit=bar
